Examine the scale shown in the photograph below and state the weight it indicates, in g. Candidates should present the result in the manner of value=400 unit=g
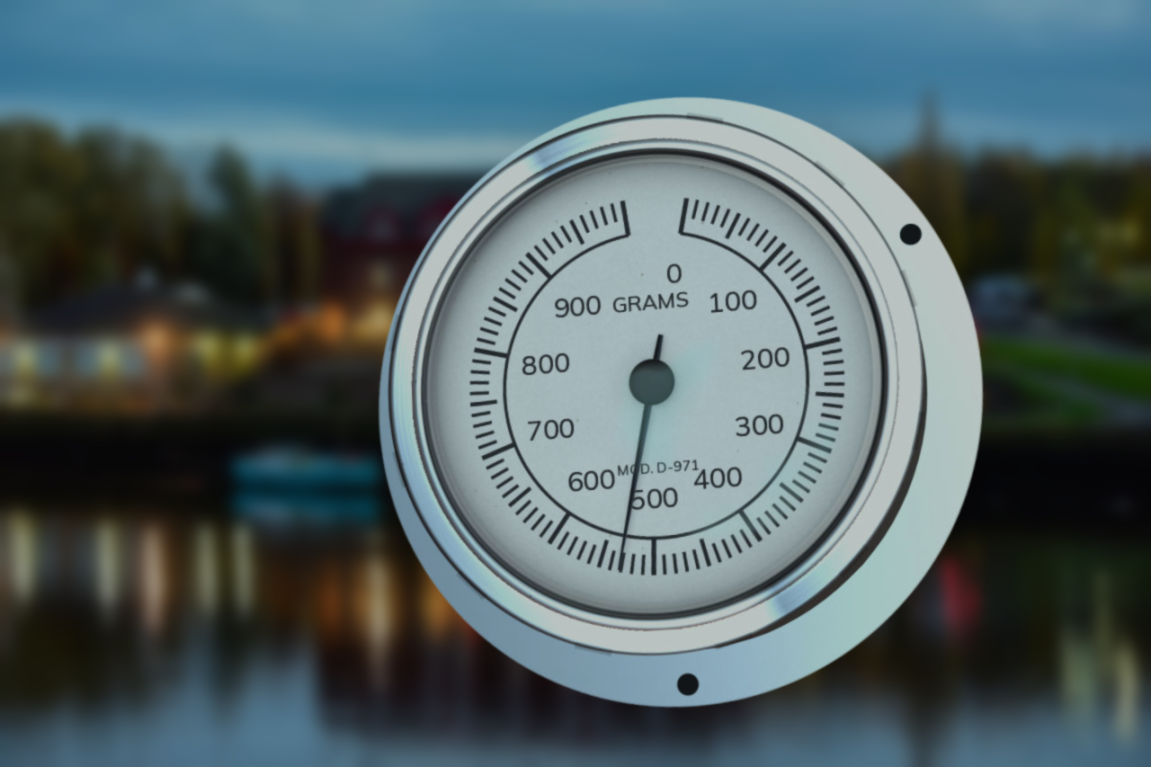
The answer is value=530 unit=g
